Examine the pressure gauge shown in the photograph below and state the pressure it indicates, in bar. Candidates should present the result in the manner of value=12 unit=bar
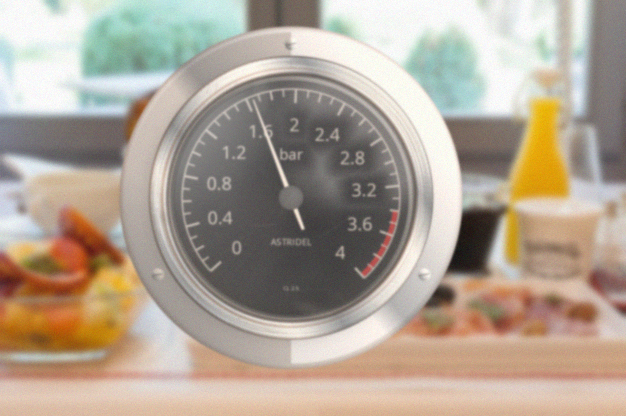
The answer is value=1.65 unit=bar
